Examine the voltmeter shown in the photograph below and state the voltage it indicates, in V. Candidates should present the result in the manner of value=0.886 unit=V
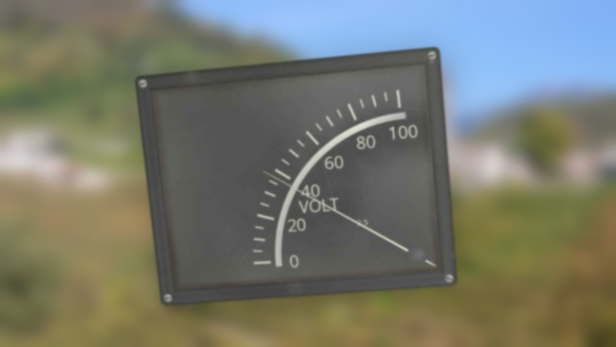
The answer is value=37.5 unit=V
